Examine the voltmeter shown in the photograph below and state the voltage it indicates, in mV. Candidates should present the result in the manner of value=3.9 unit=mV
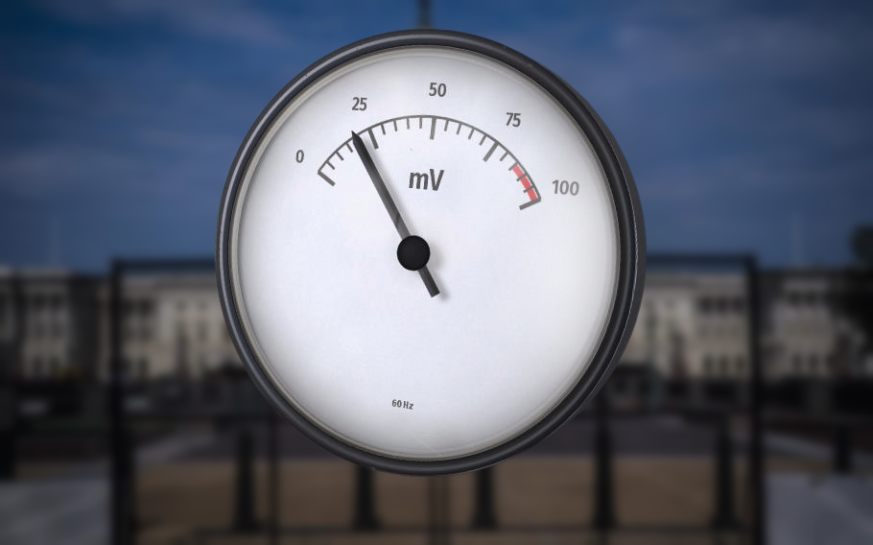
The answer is value=20 unit=mV
